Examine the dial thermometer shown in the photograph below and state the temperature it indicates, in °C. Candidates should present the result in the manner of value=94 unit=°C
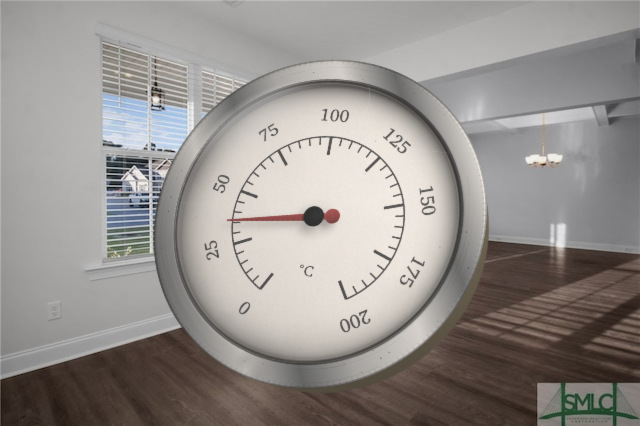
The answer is value=35 unit=°C
